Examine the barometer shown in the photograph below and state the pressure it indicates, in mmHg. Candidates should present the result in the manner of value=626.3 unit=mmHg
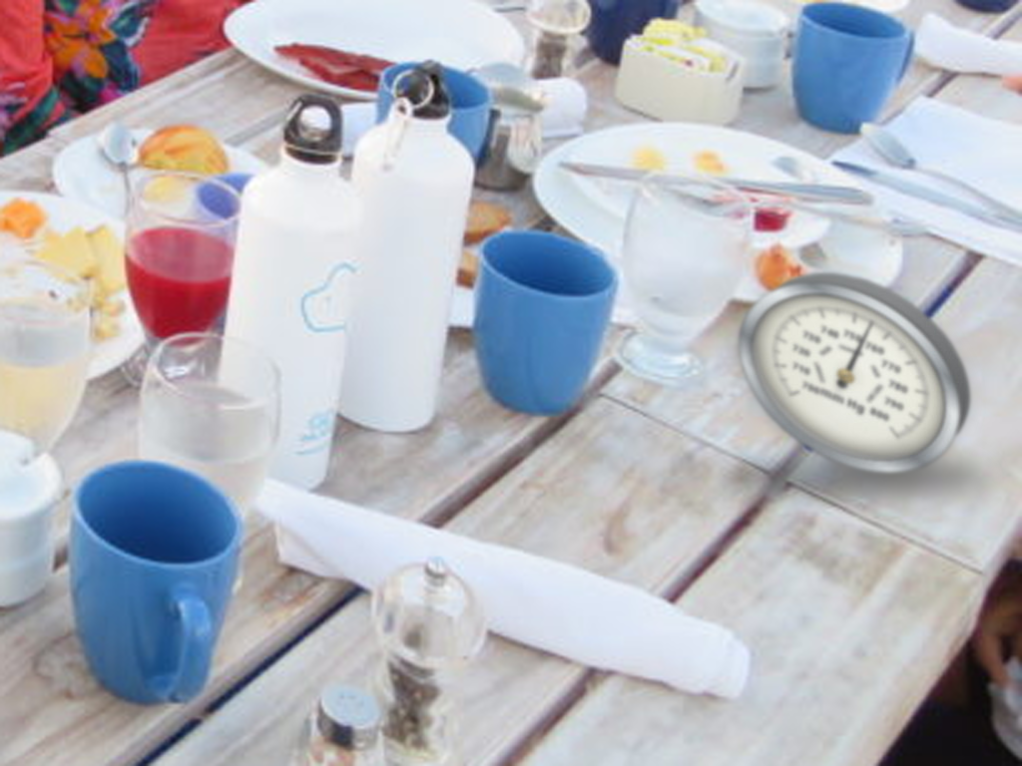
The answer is value=755 unit=mmHg
